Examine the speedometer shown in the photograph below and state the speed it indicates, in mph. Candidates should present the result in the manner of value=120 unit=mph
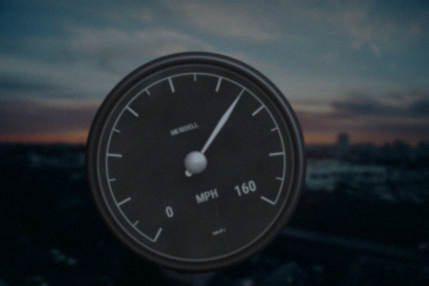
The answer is value=110 unit=mph
